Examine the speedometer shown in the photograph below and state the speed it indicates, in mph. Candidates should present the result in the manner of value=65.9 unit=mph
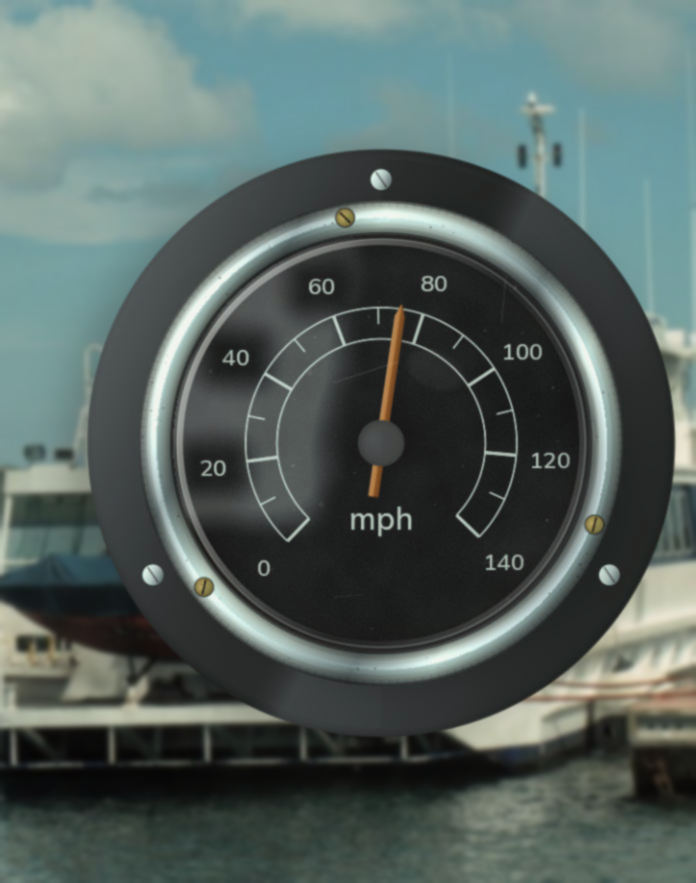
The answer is value=75 unit=mph
